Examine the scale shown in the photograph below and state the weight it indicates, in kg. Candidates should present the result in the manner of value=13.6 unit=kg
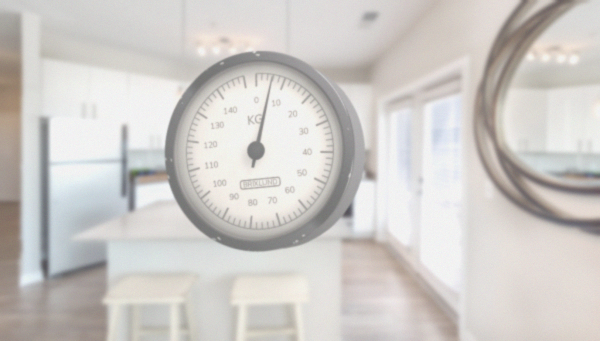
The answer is value=6 unit=kg
